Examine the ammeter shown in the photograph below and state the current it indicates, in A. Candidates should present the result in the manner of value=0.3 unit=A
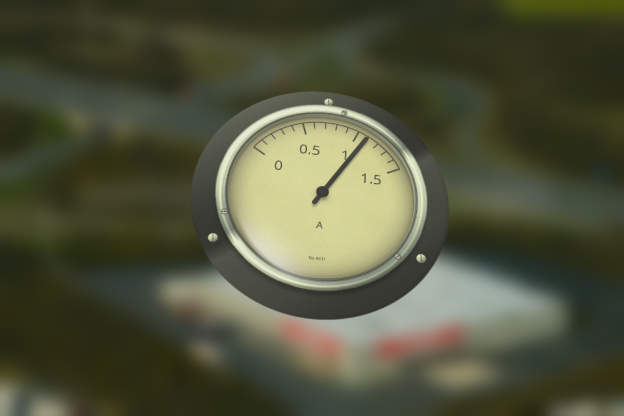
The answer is value=1.1 unit=A
